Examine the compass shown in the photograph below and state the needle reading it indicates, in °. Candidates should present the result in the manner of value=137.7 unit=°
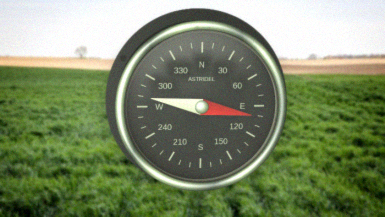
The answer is value=100 unit=°
